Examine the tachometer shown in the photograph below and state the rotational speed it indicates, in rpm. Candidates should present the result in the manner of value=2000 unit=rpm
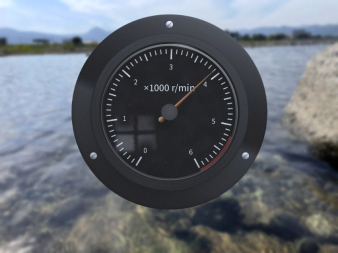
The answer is value=3900 unit=rpm
